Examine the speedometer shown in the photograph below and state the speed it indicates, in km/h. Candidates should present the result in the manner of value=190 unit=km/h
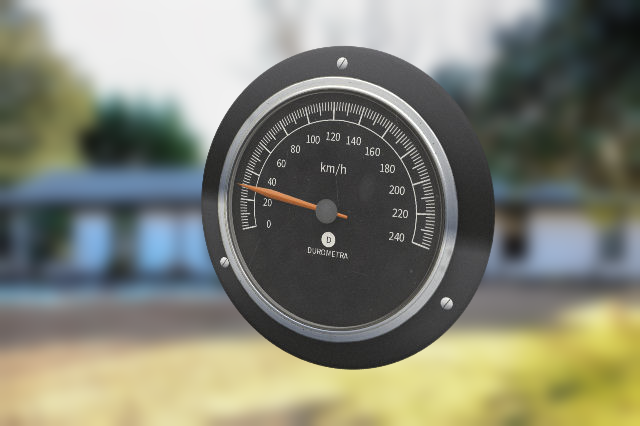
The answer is value=30 unit=km/h
